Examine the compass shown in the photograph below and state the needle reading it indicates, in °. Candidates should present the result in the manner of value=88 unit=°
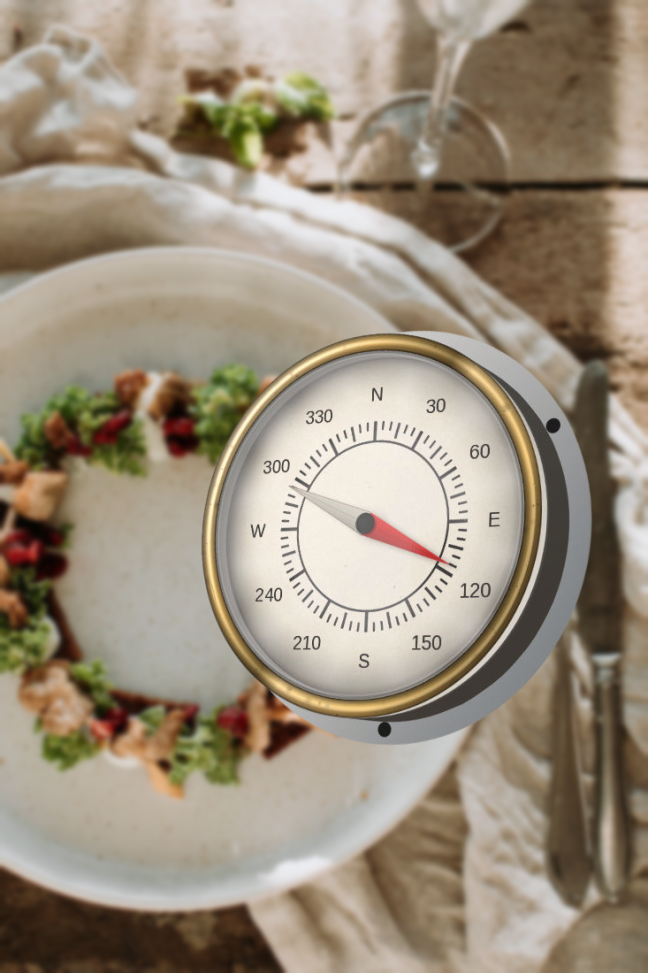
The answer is value=115 unit=°
